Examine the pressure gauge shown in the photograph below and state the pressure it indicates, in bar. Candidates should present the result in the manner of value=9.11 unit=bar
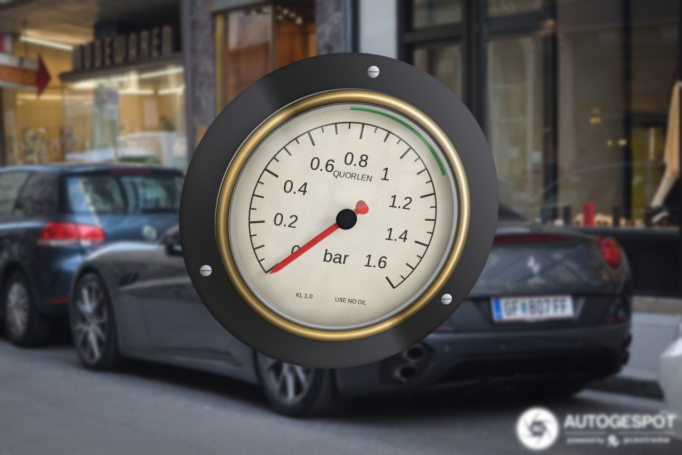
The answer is value=0 unit=bar
